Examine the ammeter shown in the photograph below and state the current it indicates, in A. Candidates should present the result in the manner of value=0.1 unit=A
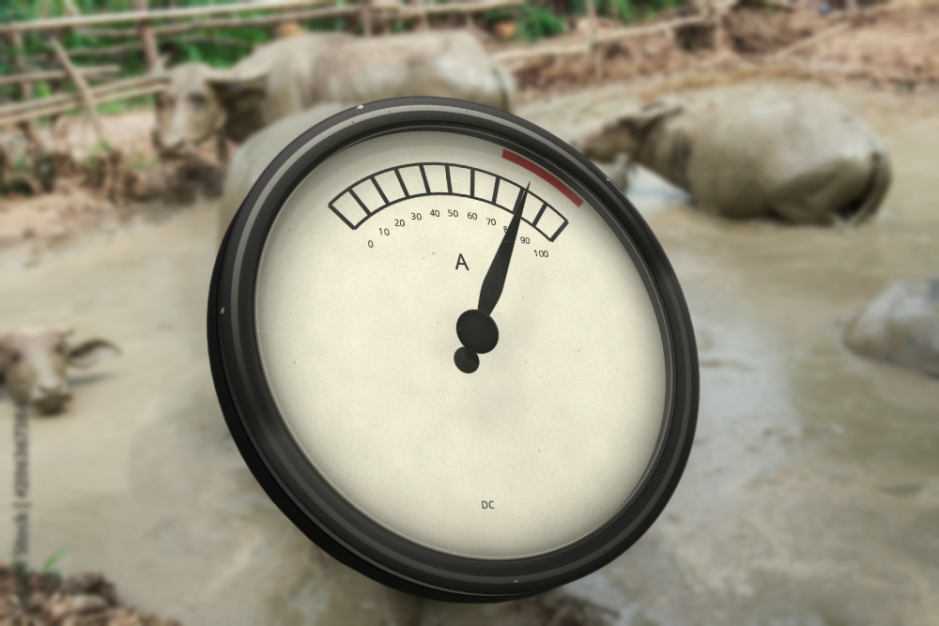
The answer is value=80 unit=A
